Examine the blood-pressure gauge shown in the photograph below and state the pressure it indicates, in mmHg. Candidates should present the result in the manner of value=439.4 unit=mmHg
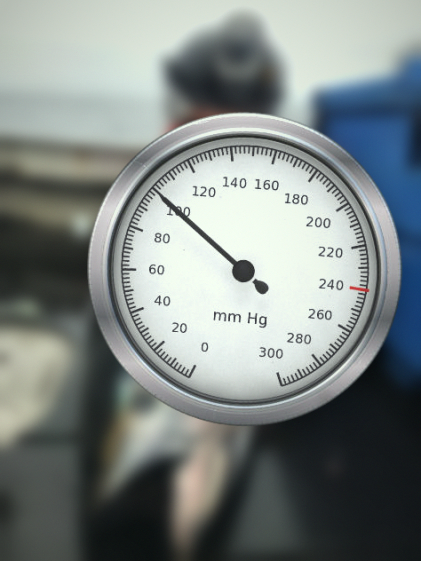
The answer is value=100 unit=mmHg
